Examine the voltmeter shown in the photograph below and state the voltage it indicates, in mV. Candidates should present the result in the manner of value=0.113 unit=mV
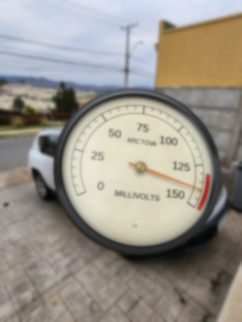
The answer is value=140 unit=mV
